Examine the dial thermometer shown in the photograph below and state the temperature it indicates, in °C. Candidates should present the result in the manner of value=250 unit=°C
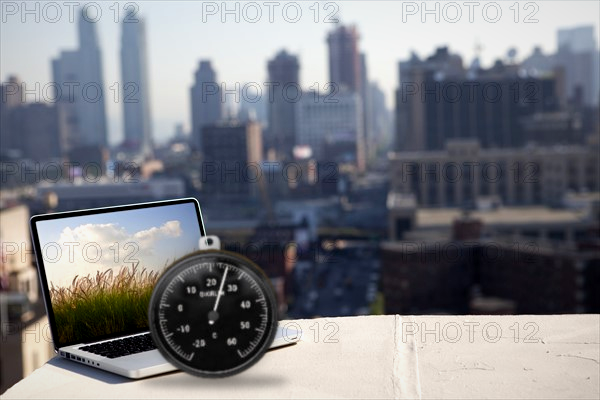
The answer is value=25 unit=°C
